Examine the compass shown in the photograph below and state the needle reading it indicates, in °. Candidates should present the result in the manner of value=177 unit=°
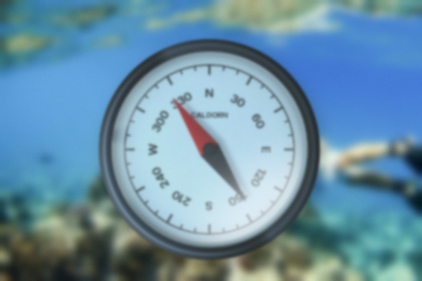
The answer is value=325 unit=°
